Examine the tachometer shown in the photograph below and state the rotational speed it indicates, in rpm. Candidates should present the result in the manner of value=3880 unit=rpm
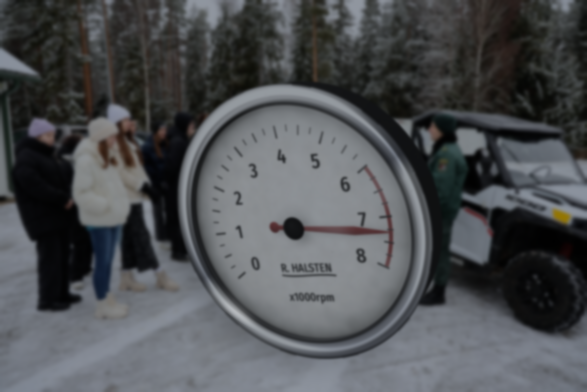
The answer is value=7250 unit=rpm
